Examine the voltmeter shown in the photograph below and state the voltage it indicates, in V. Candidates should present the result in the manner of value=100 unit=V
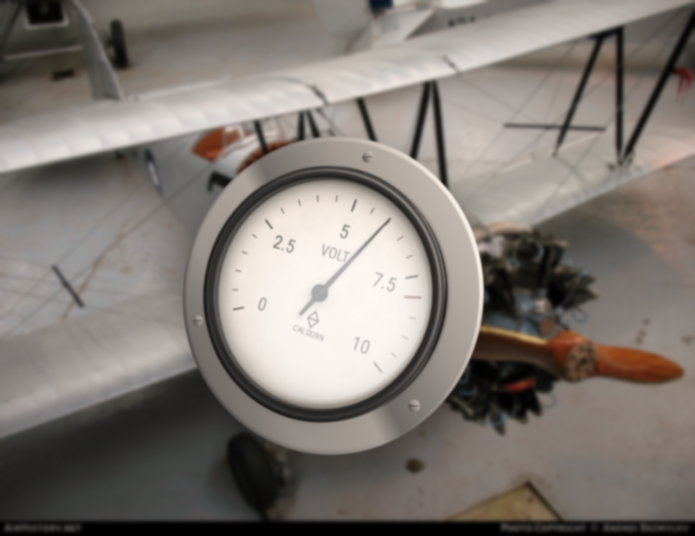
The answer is value=6 unit=V
